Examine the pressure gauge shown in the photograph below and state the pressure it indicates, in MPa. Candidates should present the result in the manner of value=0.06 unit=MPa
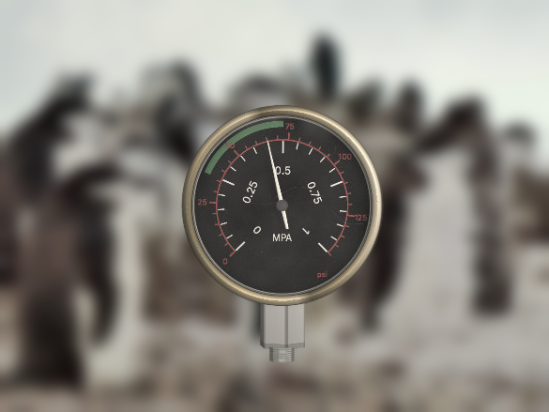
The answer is value=0.45 unit=MPa
